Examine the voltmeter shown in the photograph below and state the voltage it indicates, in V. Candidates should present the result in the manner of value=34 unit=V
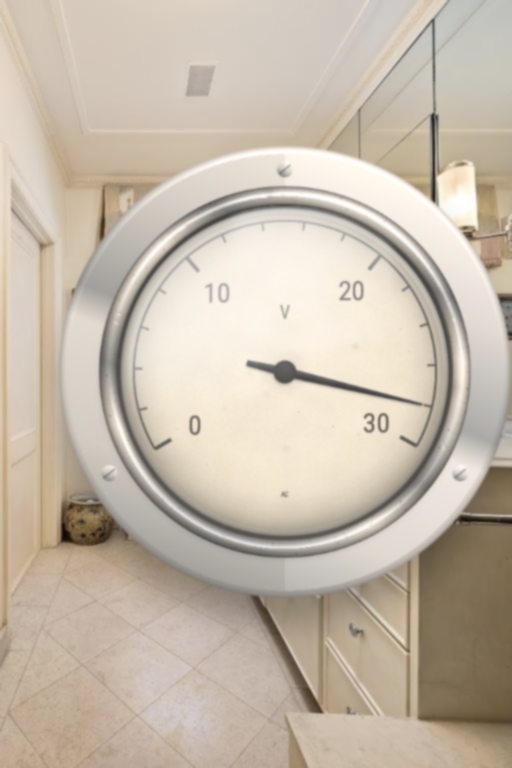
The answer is value=28 unit=V
